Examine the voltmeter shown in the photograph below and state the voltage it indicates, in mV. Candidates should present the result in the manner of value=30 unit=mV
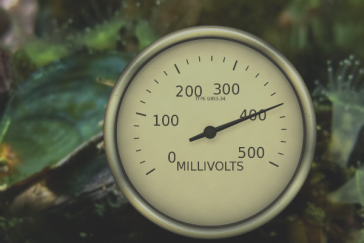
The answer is value=400 unit=mV
